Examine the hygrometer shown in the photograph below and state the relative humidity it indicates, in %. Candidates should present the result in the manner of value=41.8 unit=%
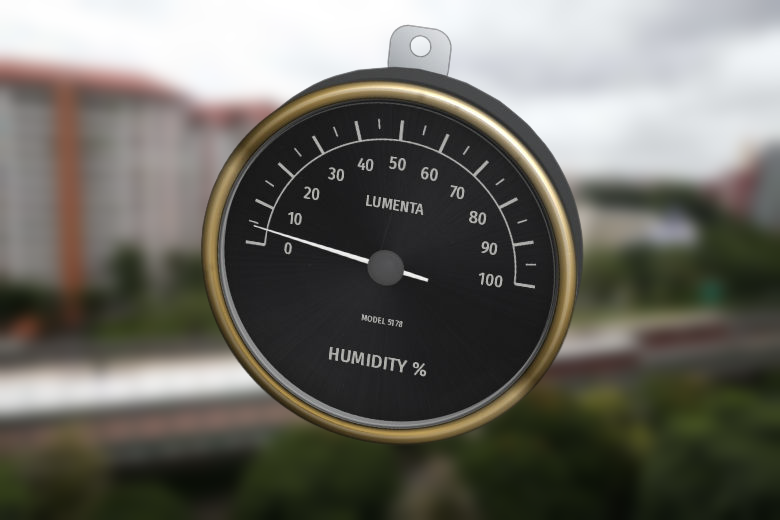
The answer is value=5 unit=%
